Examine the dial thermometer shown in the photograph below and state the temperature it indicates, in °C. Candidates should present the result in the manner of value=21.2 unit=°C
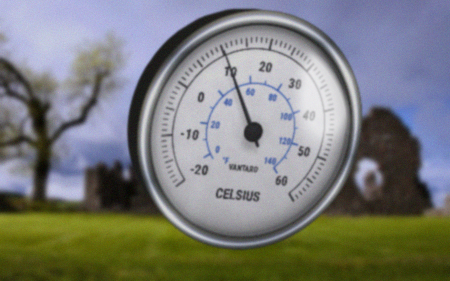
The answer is value=10 unit=°C
